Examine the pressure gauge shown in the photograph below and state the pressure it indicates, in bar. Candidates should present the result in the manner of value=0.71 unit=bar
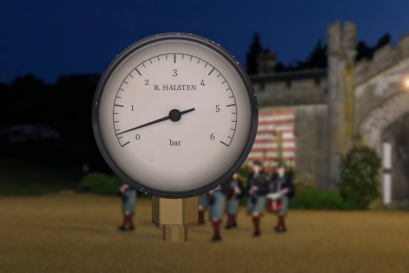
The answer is value=0.3 unit=bar
